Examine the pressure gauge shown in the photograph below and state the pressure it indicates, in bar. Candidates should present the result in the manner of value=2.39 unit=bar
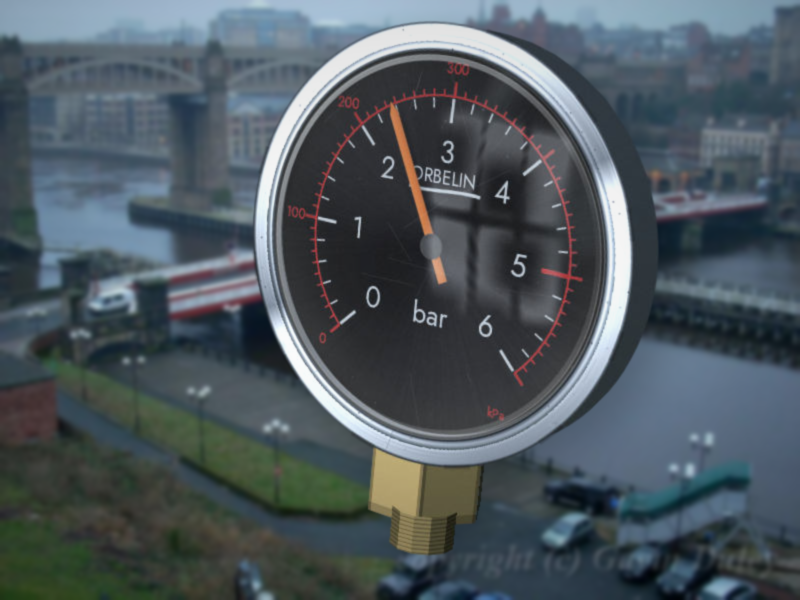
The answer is value=2.4 unit=bar
